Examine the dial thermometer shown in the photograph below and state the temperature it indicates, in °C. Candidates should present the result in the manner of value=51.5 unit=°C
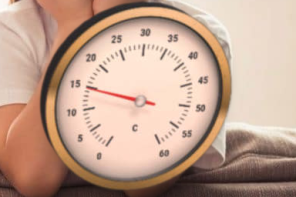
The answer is value=15 unit=°C
